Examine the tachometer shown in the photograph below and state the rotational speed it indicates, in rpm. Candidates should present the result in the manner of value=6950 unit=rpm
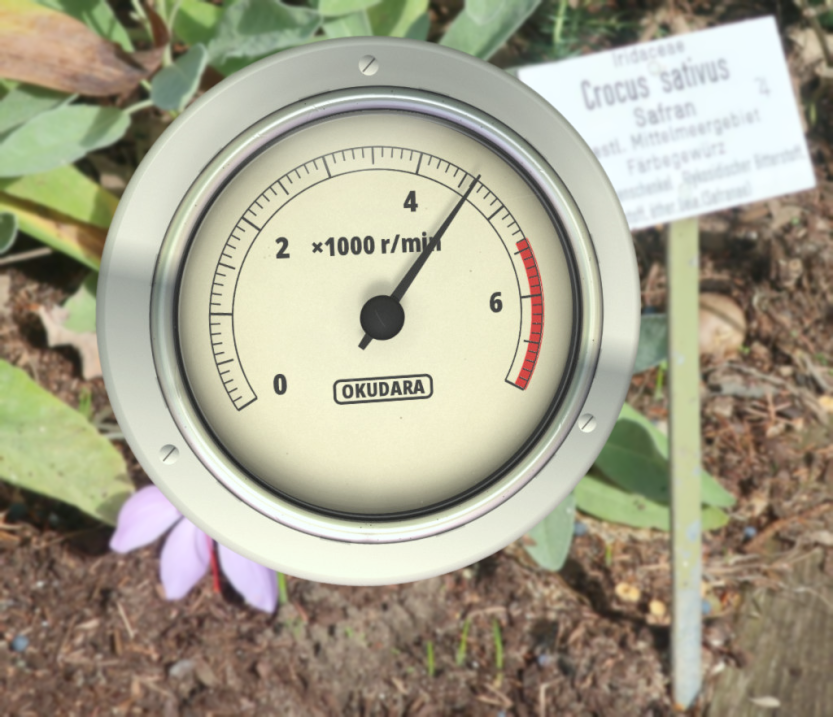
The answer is value=4600 unit=rpm
